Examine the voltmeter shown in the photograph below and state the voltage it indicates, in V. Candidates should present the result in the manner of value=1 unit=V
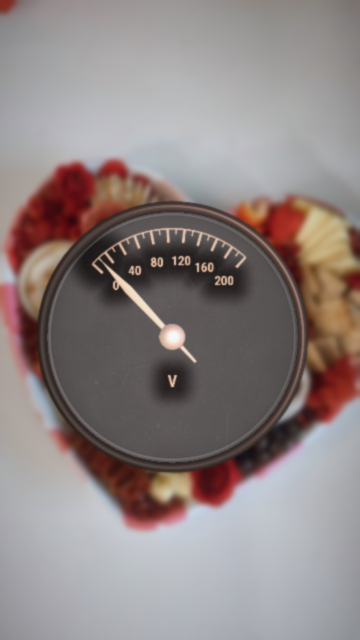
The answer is value=10 unit=V
